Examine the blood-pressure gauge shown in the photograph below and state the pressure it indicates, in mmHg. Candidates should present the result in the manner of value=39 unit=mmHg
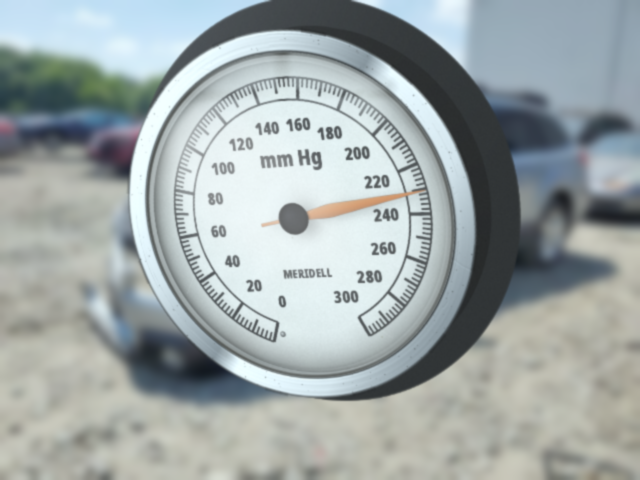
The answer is value=230 unit=mmHg
